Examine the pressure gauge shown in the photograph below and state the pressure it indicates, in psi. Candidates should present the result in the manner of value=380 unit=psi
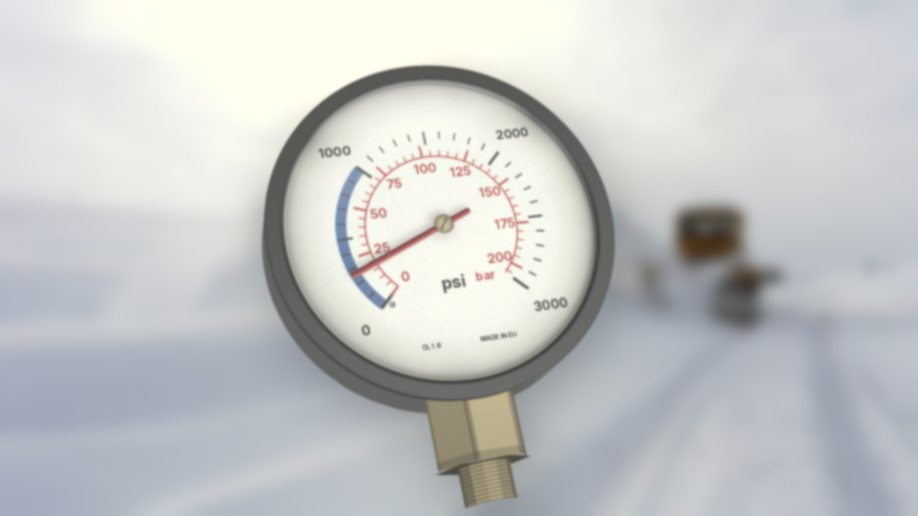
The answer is value=250 unit=psi
